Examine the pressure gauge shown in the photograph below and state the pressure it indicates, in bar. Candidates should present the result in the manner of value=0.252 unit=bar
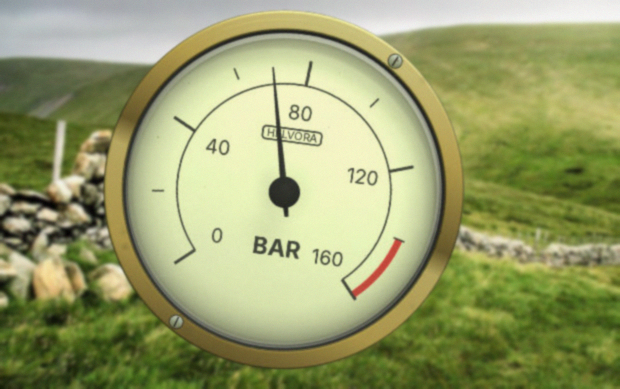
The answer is value=70 unit=bar
